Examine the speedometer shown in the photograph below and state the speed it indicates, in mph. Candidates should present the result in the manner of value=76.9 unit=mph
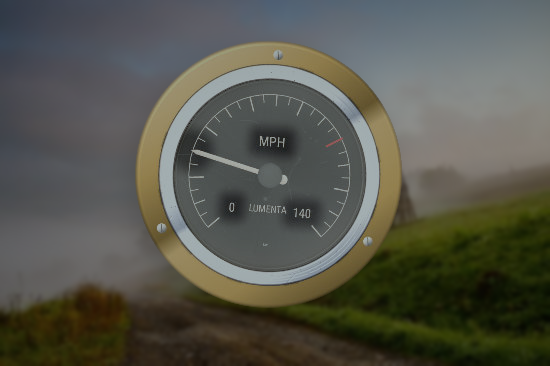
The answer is value=30 unit=mph
